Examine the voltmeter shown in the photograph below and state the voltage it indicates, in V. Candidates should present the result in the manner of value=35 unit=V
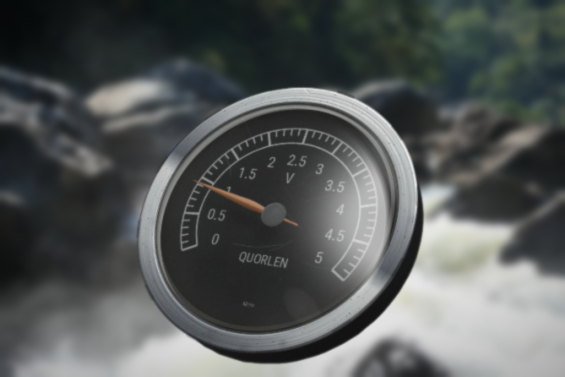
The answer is value=0.9 unit=V
